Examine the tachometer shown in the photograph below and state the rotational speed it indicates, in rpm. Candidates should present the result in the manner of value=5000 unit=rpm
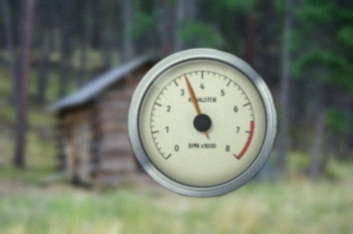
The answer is value=3400 unit=rpm
